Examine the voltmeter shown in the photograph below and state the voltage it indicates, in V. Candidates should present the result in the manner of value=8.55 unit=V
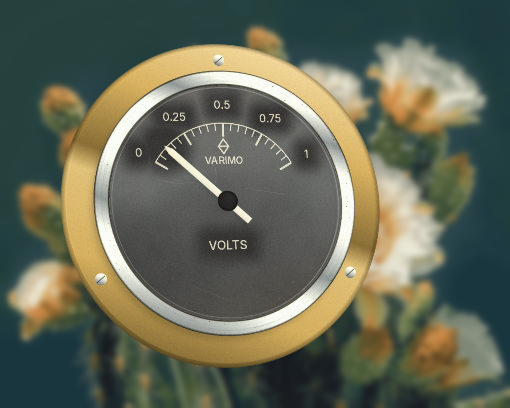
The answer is value=0.1 unit=V
